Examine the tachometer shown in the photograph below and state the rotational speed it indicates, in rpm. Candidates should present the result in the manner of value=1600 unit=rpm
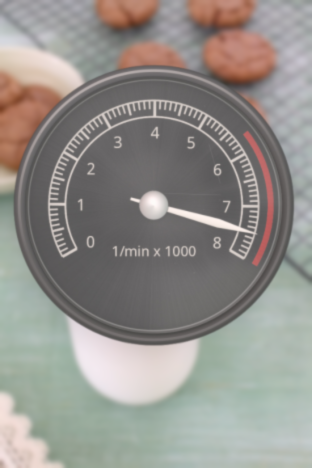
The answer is value=7500 unit=rpm
